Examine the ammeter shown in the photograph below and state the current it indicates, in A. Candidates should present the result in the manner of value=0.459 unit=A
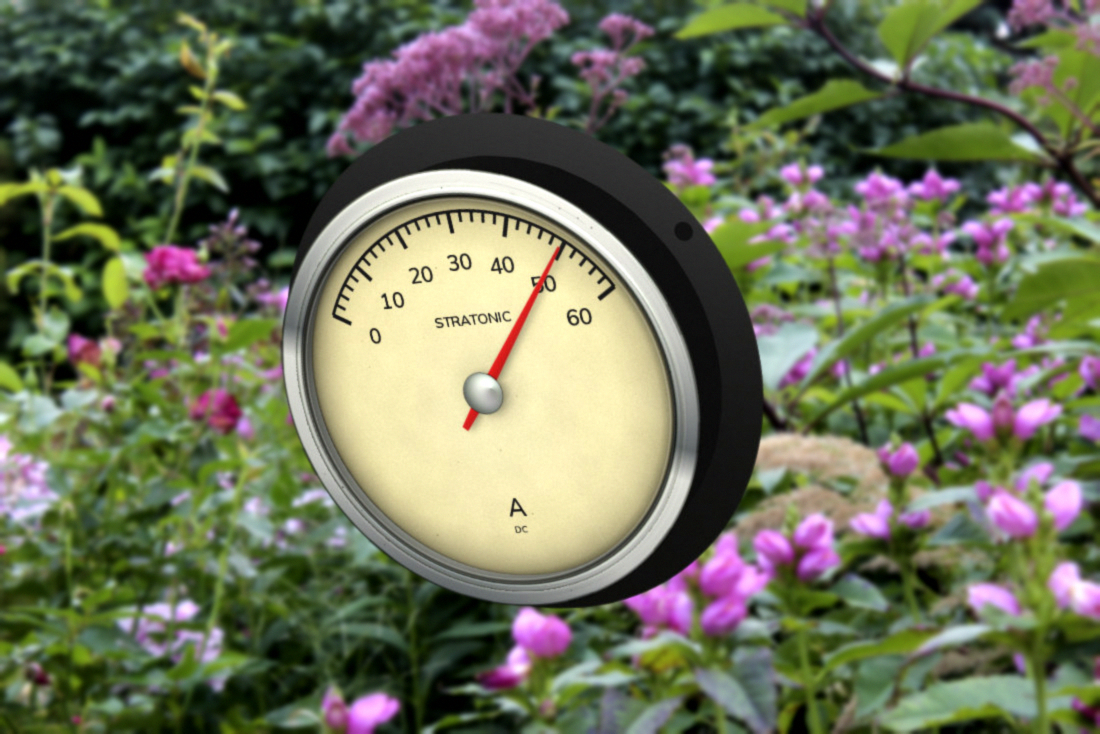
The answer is value=50 unit=A
